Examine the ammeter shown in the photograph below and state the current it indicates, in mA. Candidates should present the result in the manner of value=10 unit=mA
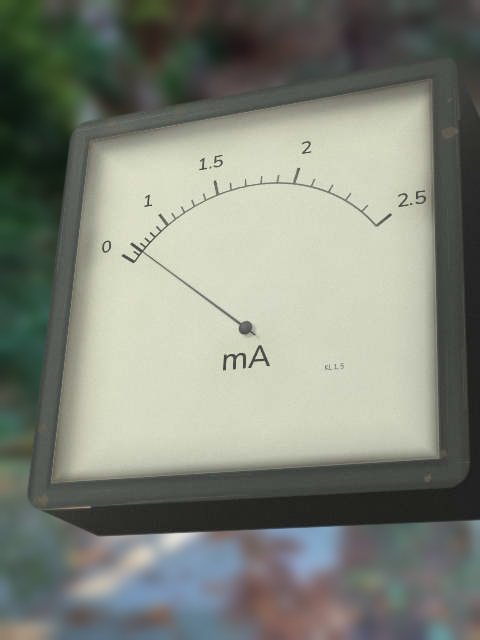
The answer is value=0.5 unit=mA
